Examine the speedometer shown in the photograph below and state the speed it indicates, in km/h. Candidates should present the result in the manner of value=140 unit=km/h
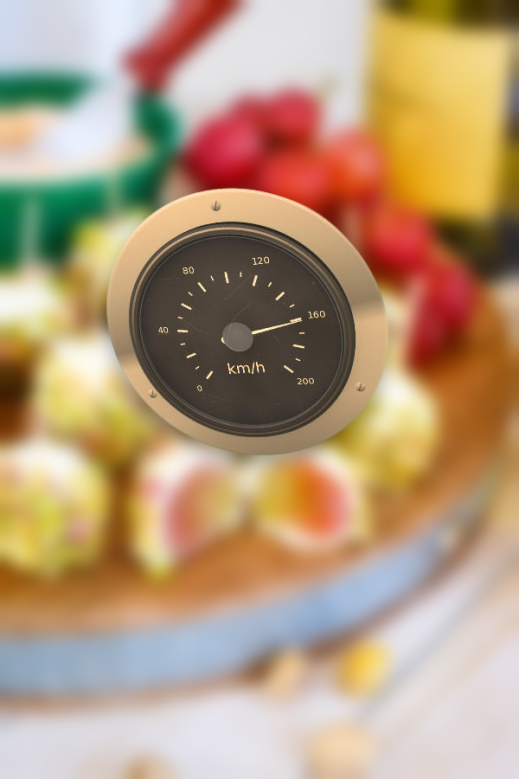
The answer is value=160 unit=km/h
